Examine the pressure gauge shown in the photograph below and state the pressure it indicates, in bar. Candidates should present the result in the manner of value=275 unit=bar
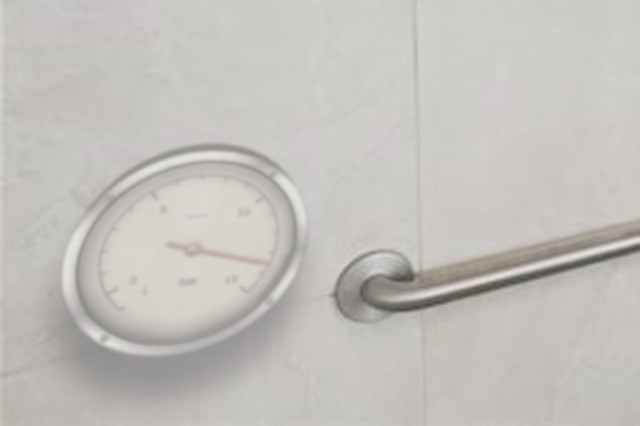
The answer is value=13.5 unit=bar
